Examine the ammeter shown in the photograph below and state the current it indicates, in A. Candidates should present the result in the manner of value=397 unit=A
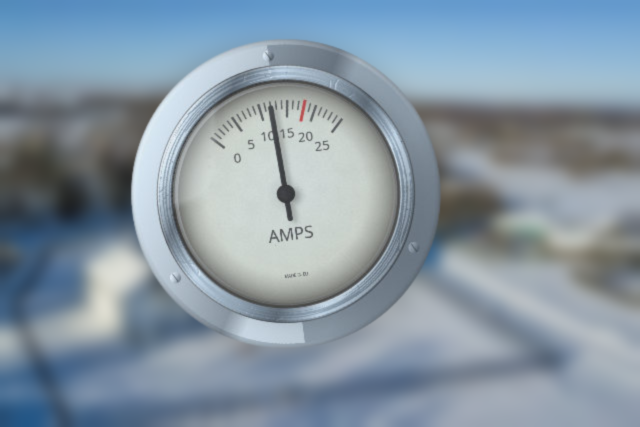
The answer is value=12 unit=A
